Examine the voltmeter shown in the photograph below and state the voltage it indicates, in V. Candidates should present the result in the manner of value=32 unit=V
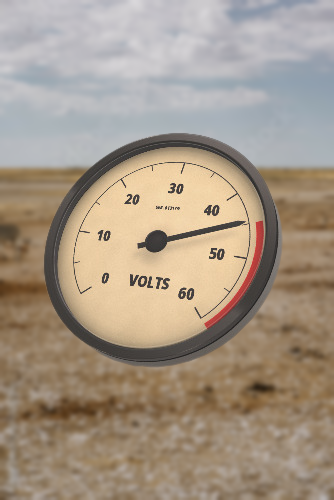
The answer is value=45 unit=V
